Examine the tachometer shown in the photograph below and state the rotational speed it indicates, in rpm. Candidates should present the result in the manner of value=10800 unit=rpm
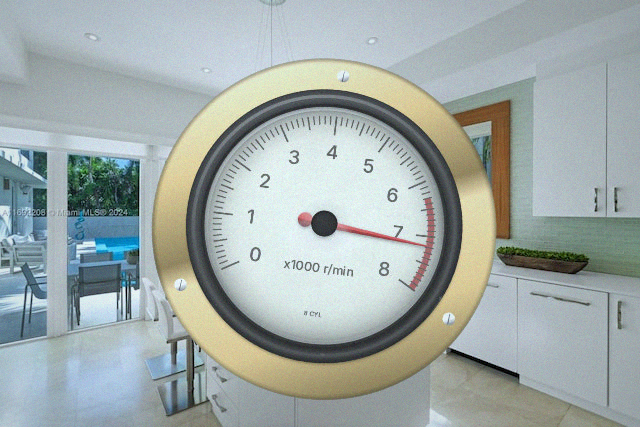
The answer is value=7200 unit=rpm
